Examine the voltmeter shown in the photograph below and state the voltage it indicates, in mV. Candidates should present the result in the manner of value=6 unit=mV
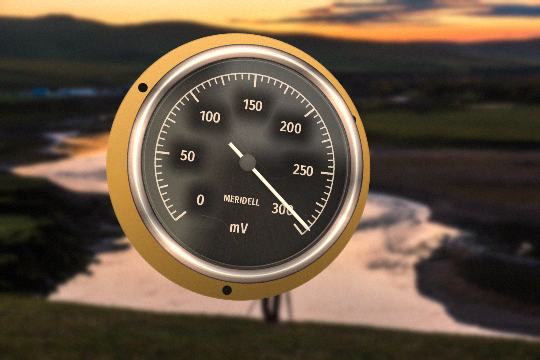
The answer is value=295 unit=mV
